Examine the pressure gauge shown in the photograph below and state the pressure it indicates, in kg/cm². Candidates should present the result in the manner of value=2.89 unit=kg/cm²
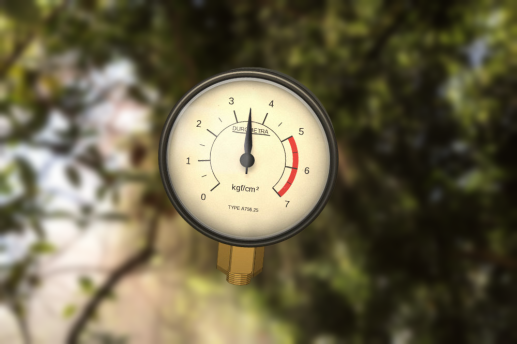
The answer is value=3.5 unit=kg/cm²
